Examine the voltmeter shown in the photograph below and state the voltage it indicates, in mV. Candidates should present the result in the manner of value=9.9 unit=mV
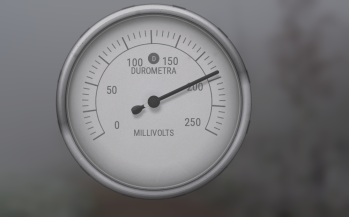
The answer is value=195 unit=mV
